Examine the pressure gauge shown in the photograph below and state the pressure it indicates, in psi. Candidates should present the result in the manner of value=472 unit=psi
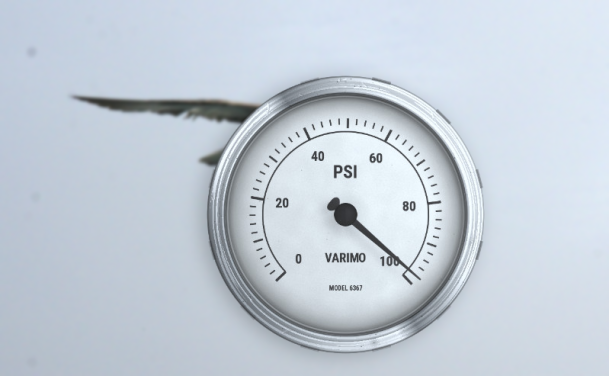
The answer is value=98 unit=psi
